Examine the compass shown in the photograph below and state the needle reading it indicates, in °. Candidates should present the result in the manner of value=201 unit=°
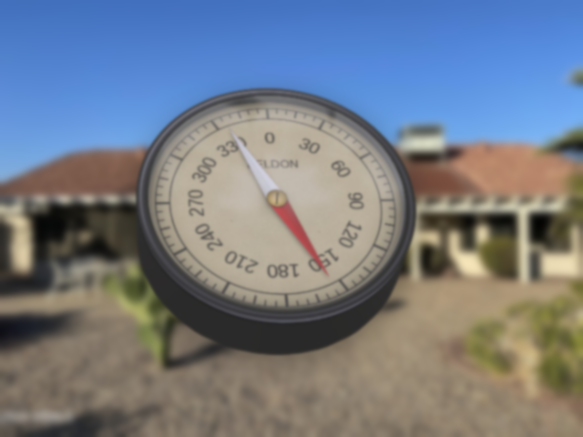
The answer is value=155 unit=°
